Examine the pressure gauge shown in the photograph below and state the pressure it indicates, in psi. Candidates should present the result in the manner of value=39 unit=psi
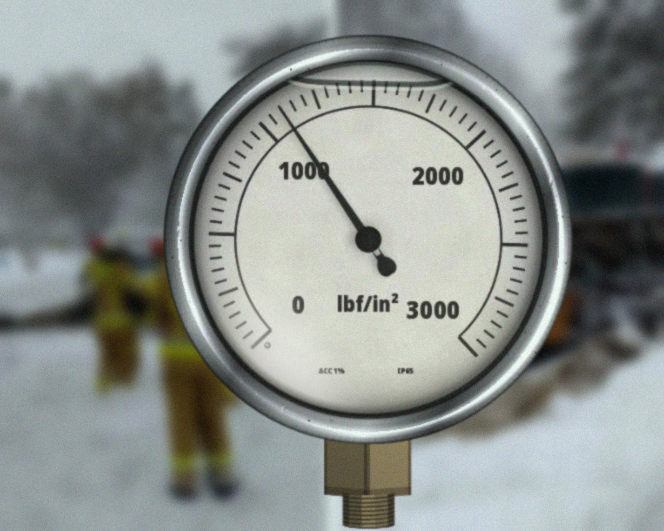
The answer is value=1100 unit=psi
